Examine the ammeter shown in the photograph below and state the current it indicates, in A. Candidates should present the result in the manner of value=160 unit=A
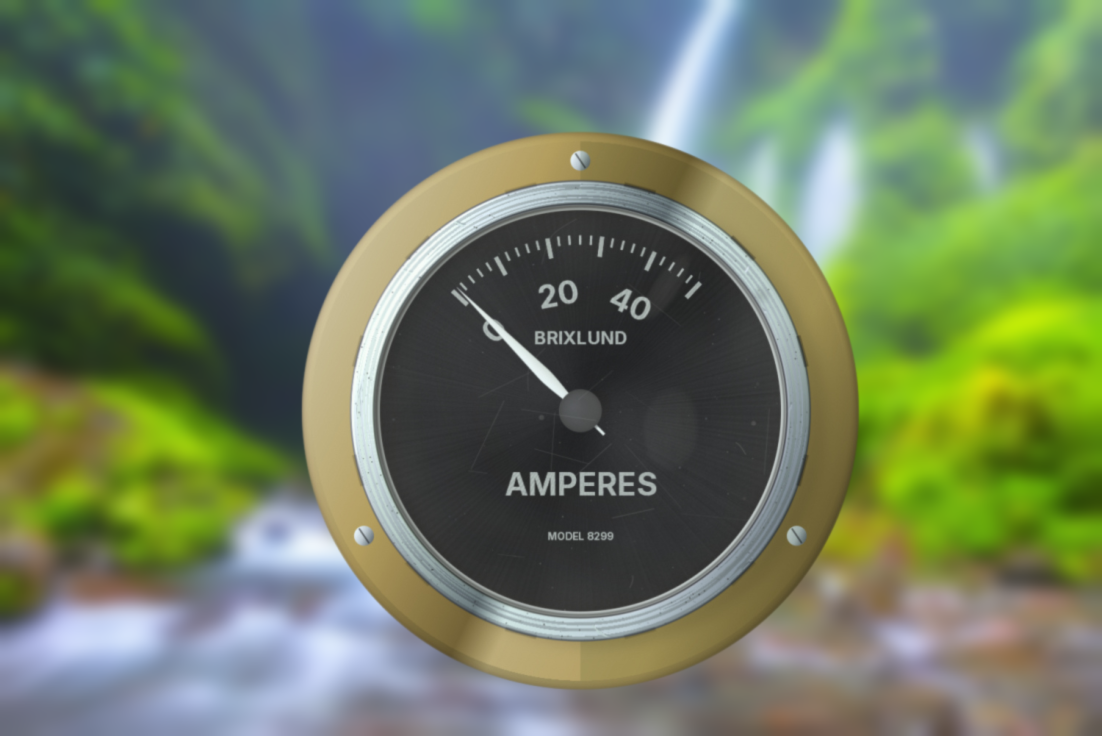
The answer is value=1 unit=A
